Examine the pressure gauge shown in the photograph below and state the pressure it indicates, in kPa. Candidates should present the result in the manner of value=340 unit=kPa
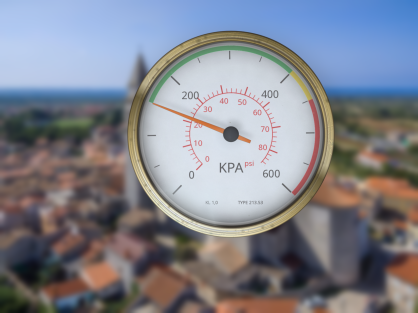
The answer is value=150 unit=kPa
